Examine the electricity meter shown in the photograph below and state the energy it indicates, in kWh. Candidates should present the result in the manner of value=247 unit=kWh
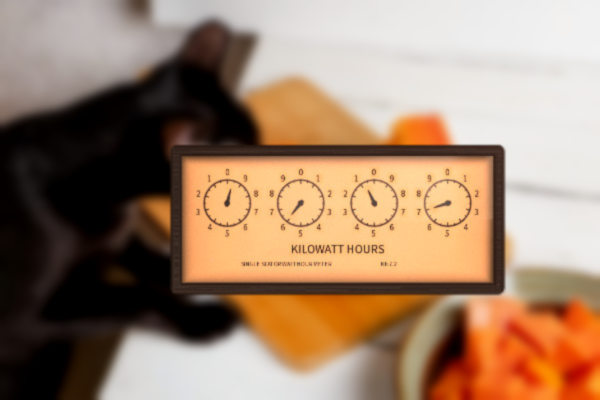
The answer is value=9607 unit=kWh
